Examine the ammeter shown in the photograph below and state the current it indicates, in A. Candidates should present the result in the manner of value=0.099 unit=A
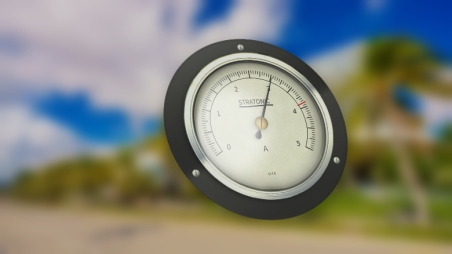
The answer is value=3 unit=A
